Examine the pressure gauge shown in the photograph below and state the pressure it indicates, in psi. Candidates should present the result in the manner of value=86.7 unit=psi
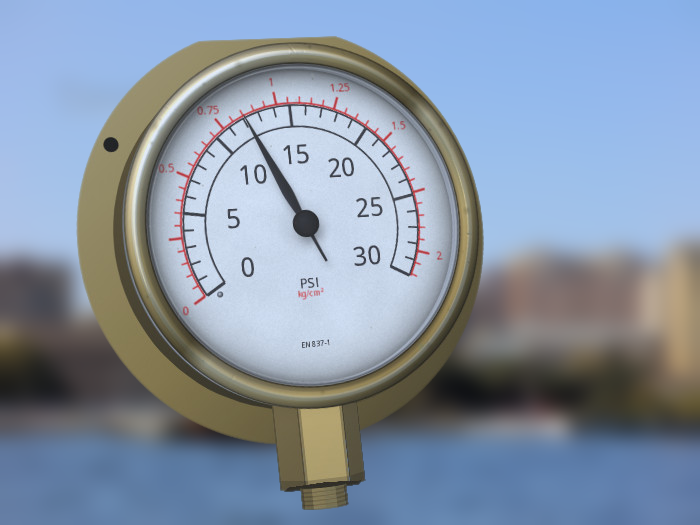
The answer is value=12 unit=psi
